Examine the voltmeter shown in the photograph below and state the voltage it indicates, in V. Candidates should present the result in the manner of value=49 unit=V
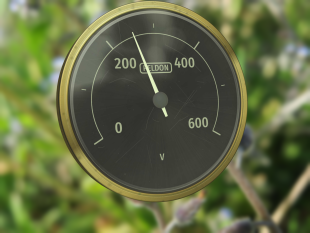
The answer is value=250 unit=V
